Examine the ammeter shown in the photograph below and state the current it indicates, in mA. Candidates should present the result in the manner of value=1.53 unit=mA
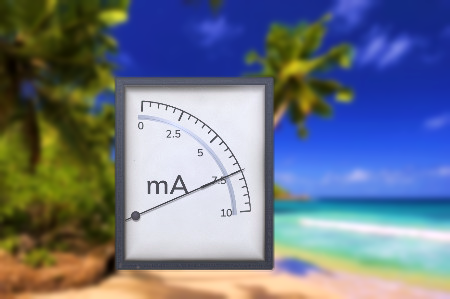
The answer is value=7.5 unit=mA
